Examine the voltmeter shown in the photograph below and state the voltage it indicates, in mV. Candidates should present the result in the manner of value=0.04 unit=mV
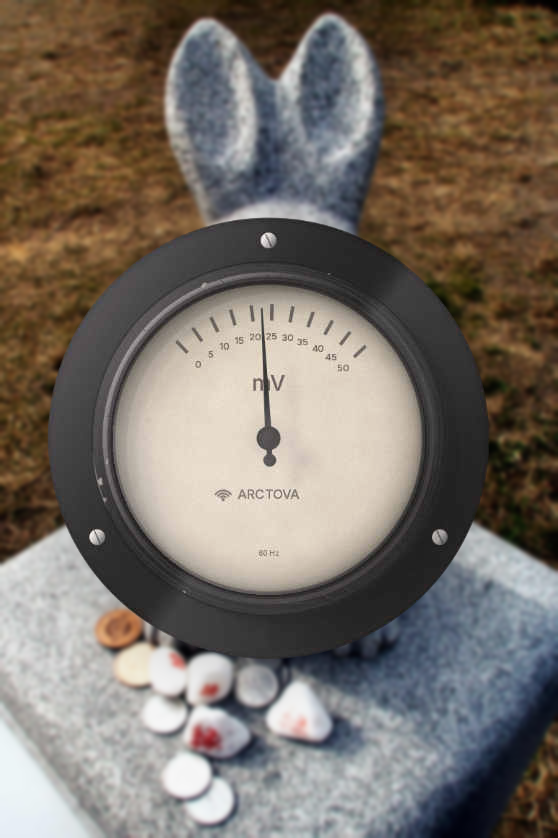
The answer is value=22.5 unit=mV
